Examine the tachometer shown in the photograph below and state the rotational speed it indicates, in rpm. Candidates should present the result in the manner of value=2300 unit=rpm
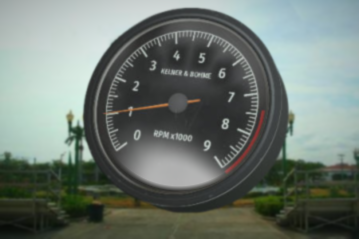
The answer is value=1000 unit=rpm
